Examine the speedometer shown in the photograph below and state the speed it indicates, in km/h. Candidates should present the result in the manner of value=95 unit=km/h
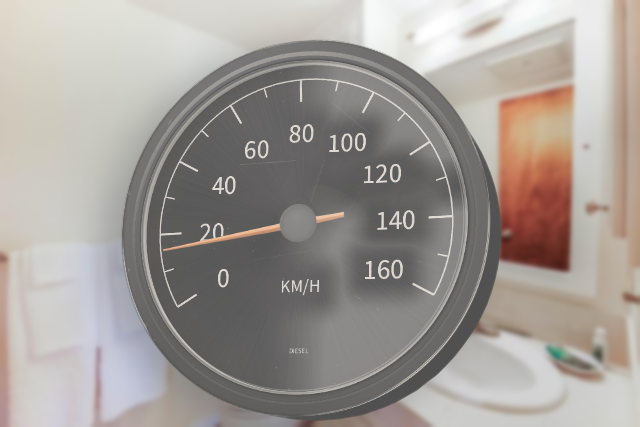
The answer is value=15 unit=km/h
